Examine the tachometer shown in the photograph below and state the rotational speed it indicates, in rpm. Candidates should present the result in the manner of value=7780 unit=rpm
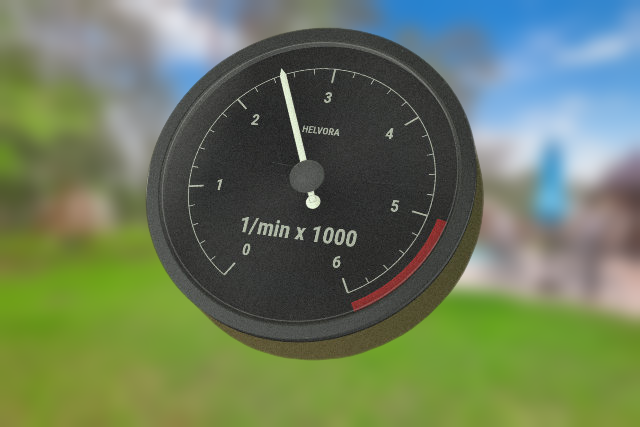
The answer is value=2500 unit=rpm
